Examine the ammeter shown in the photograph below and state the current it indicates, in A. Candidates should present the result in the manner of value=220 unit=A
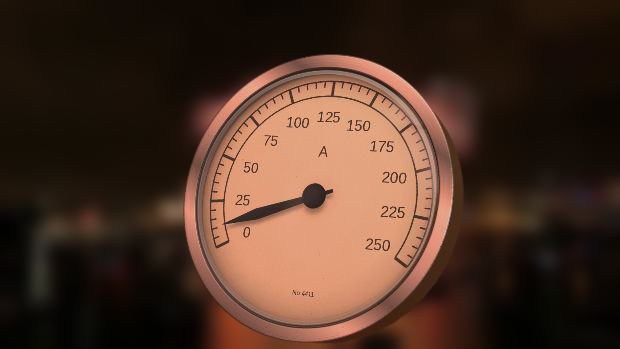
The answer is value=10 unit=A
